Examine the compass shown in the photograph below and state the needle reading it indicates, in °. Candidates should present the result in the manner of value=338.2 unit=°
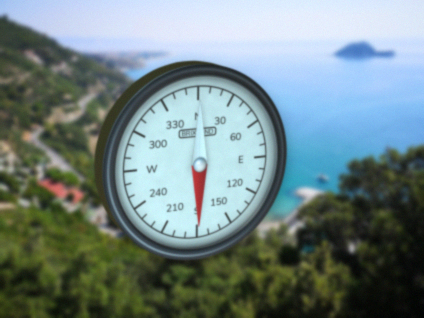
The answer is value=180 unit=°
